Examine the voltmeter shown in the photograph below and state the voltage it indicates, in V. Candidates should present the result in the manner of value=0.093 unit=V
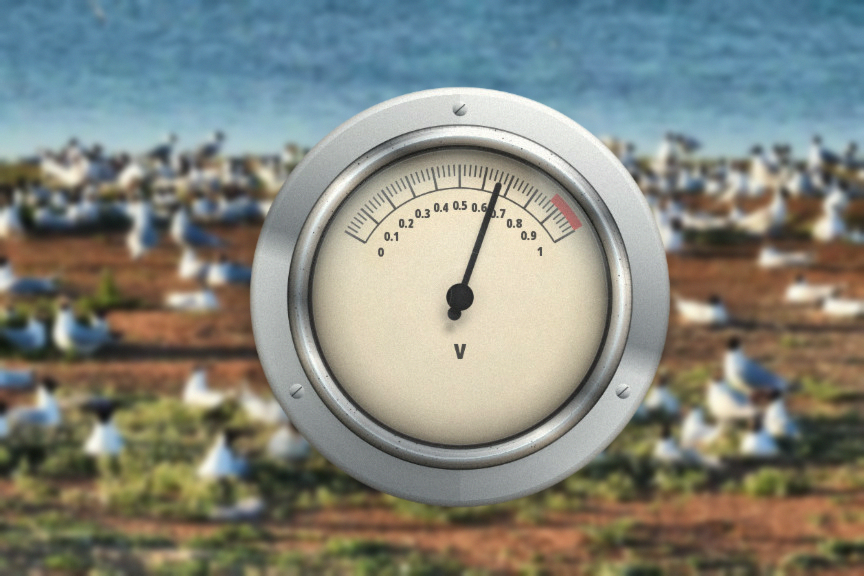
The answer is value=0.66 unit=V
